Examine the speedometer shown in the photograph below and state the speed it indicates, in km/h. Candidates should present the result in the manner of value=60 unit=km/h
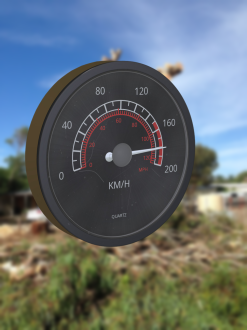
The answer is value=180 unit=km/h
